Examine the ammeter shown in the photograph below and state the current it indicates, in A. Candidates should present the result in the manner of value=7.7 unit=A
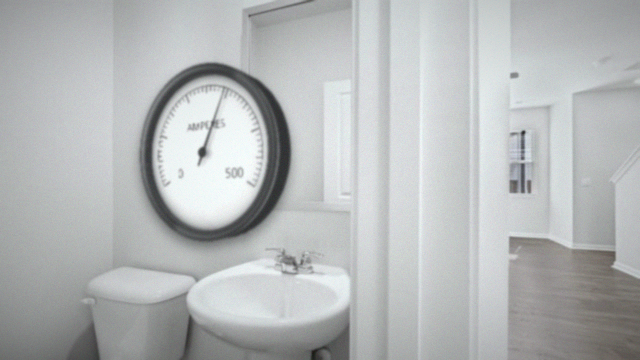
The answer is value=300 unit=A
